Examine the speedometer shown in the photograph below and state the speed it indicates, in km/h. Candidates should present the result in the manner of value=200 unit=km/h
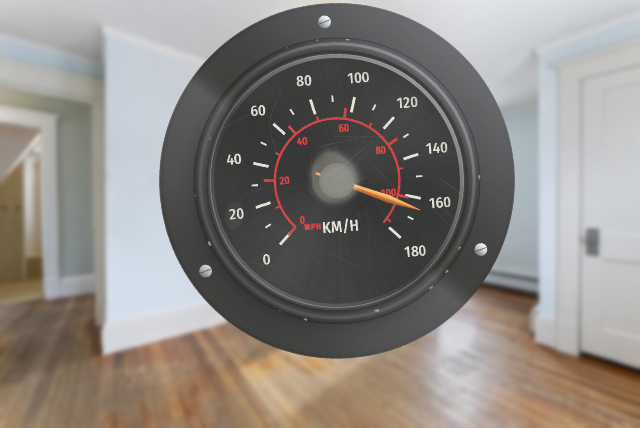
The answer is value=165 unit=km/h
